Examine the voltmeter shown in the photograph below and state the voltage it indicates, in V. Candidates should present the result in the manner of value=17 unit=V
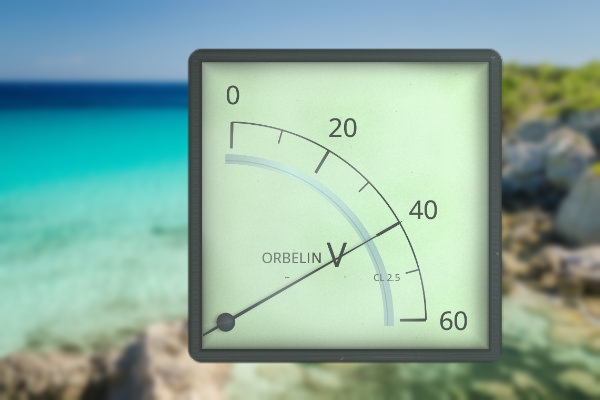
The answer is value=40 unit=V
